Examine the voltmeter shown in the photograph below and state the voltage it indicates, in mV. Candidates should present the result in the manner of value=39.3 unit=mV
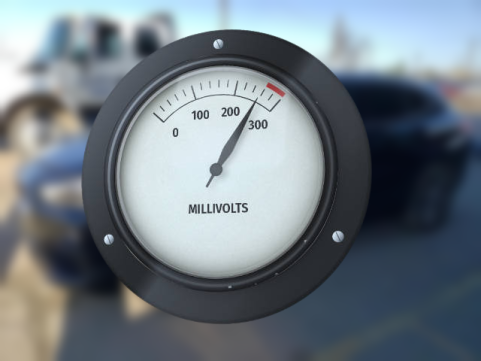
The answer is value=260 unit=mV
